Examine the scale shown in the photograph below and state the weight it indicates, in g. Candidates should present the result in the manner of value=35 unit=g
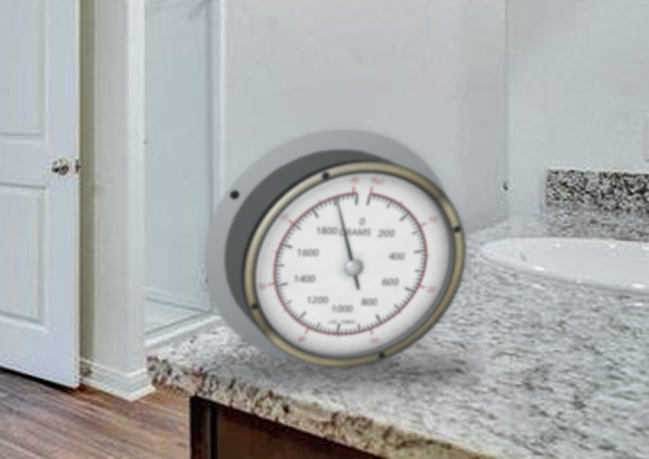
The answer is value=1900 unit=g
